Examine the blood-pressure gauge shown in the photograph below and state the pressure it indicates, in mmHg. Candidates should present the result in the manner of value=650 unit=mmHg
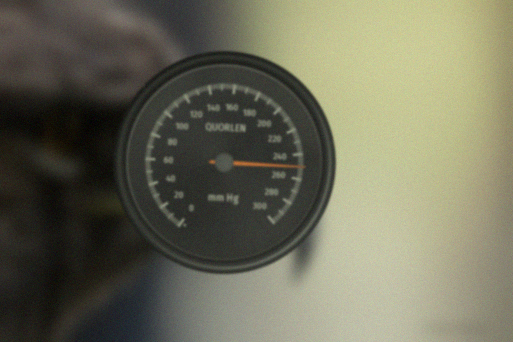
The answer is value=250 unit=mmHg
